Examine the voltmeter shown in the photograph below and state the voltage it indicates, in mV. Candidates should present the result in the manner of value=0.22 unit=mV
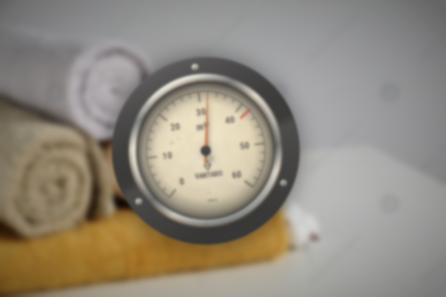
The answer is value=32 unit=mV
